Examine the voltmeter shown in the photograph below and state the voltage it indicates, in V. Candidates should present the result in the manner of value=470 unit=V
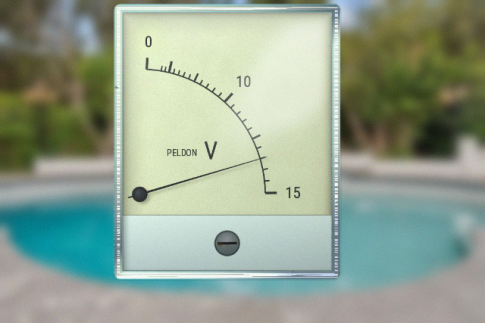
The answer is value=13.5 unit=V
